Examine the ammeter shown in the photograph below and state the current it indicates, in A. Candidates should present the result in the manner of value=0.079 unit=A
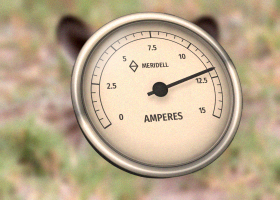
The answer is value=12 unit=A
